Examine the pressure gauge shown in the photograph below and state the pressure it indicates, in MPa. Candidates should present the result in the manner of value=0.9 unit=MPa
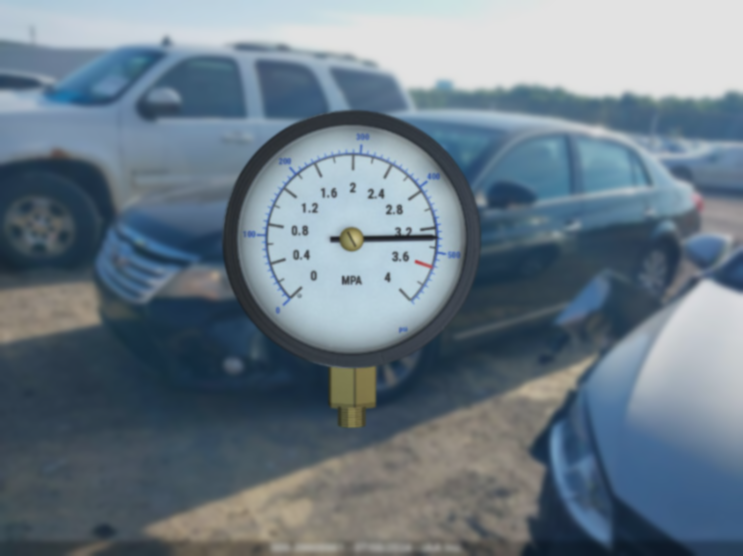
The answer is value=3.3 unit=MPa
